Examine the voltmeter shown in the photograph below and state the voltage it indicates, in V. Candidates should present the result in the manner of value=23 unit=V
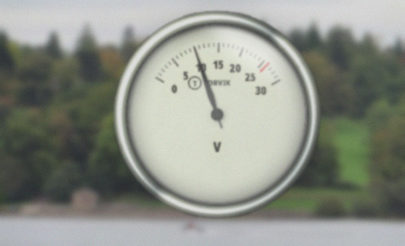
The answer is value=10 unit=V
